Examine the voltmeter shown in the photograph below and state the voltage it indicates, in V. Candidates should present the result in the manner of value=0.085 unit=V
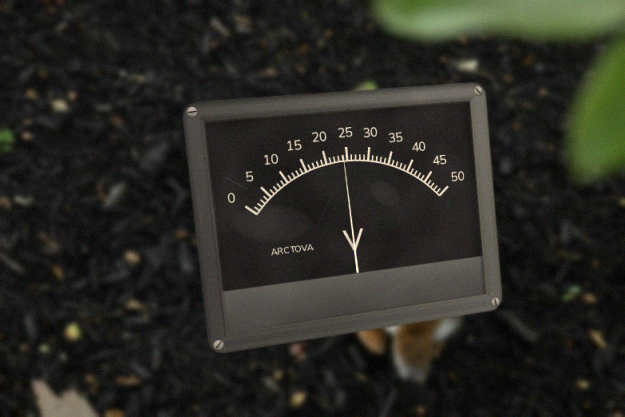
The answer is value=24 unit=V
